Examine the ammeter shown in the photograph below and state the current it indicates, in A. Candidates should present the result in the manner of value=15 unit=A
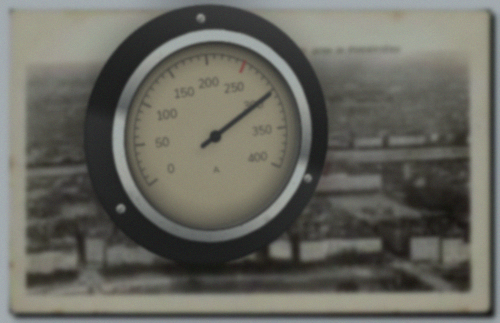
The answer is value=300 unit=A
